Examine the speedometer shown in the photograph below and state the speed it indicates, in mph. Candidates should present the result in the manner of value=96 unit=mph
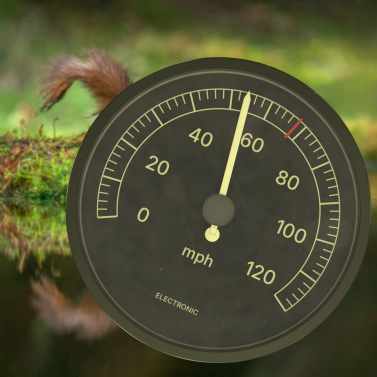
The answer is value=54 unit=mph
